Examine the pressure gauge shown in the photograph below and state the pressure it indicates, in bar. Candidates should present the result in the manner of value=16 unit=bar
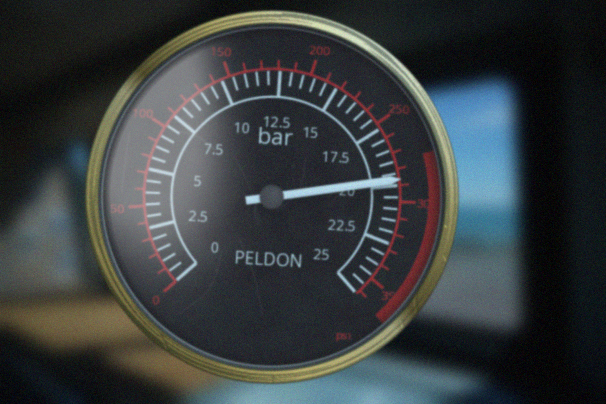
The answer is value=19.75 unit=bar
